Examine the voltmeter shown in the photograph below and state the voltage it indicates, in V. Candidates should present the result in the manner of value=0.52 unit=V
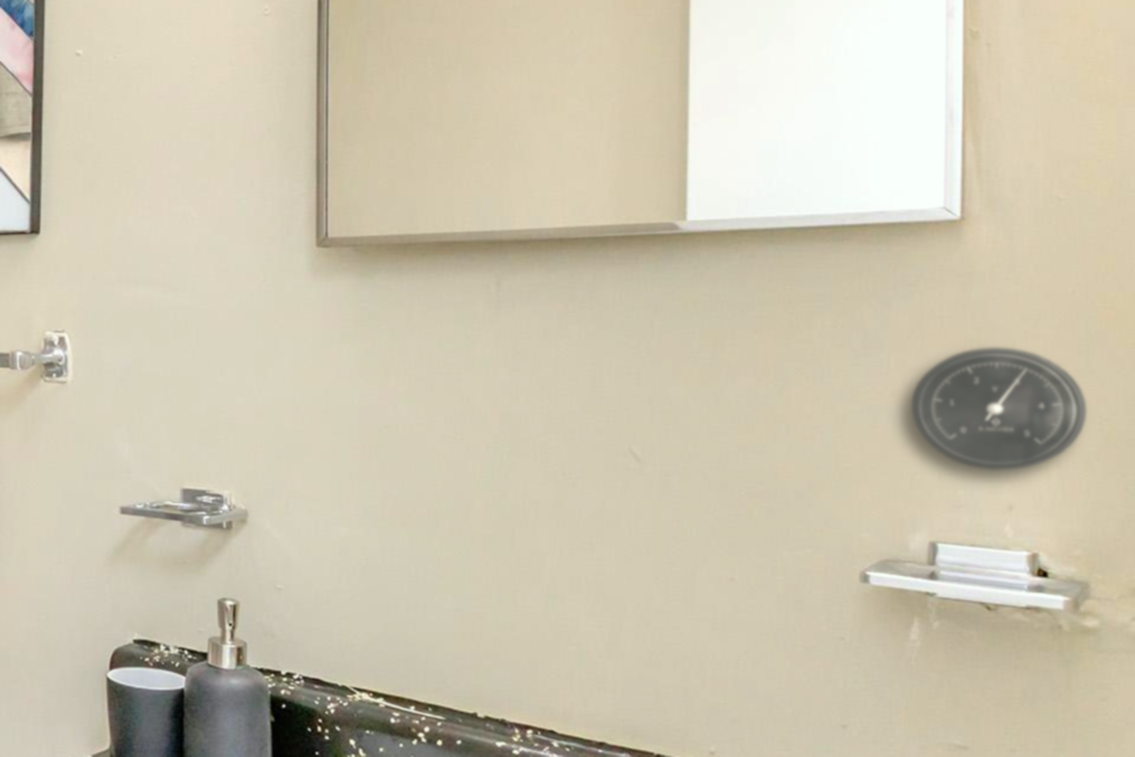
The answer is value=3 unit=V
